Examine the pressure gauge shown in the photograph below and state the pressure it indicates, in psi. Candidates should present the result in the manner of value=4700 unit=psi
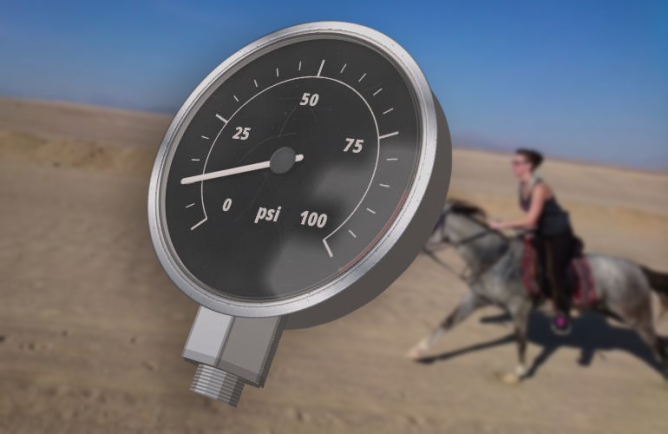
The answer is value=10 unit=psi
